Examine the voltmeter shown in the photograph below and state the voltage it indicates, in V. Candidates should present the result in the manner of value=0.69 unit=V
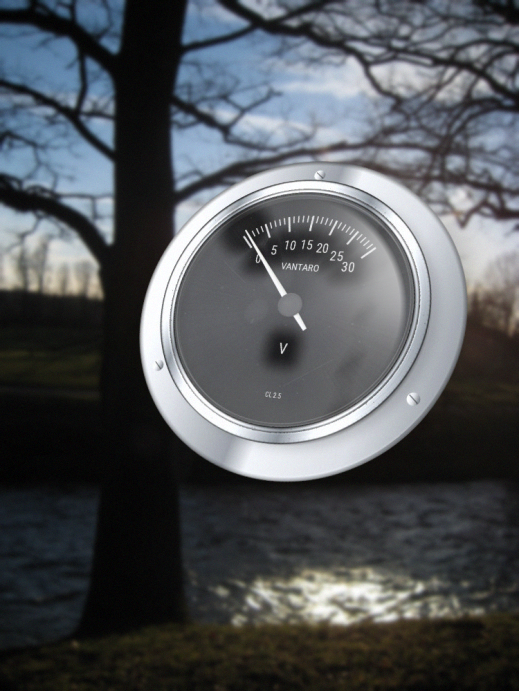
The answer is value=1 unit=V
